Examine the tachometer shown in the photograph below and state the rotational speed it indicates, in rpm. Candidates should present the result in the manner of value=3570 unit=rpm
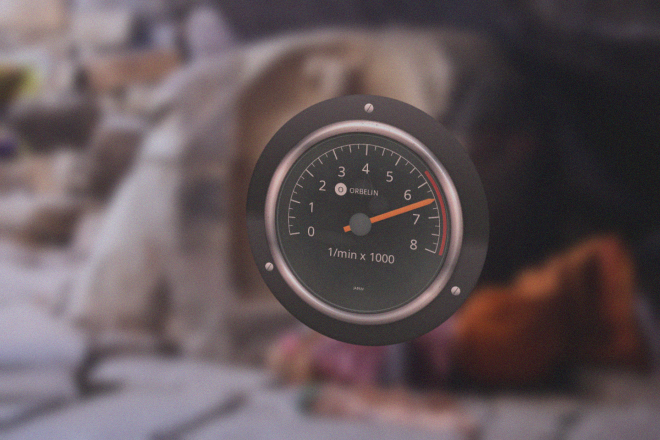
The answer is value=6500 unit=rpm
